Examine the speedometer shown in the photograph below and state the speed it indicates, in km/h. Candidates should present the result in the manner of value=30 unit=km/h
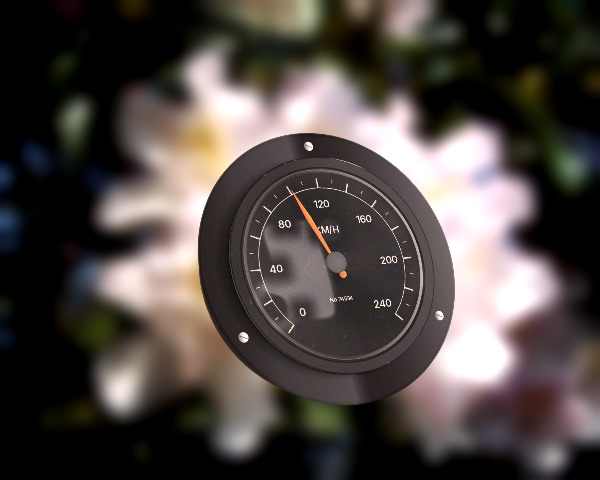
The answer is value=100 unit=km/h
